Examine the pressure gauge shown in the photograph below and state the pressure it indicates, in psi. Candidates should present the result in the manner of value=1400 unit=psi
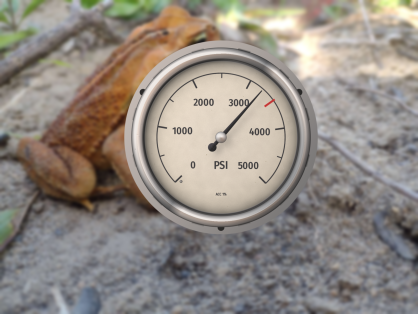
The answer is value=3250 unit=psi
